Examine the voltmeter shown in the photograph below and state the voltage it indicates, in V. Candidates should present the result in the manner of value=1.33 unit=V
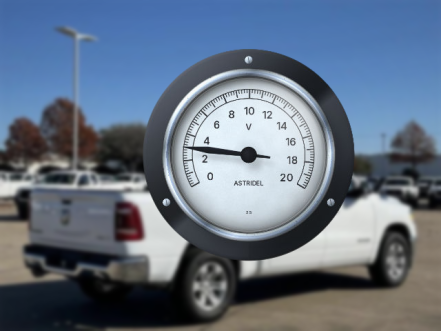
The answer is value=3 unit=V
